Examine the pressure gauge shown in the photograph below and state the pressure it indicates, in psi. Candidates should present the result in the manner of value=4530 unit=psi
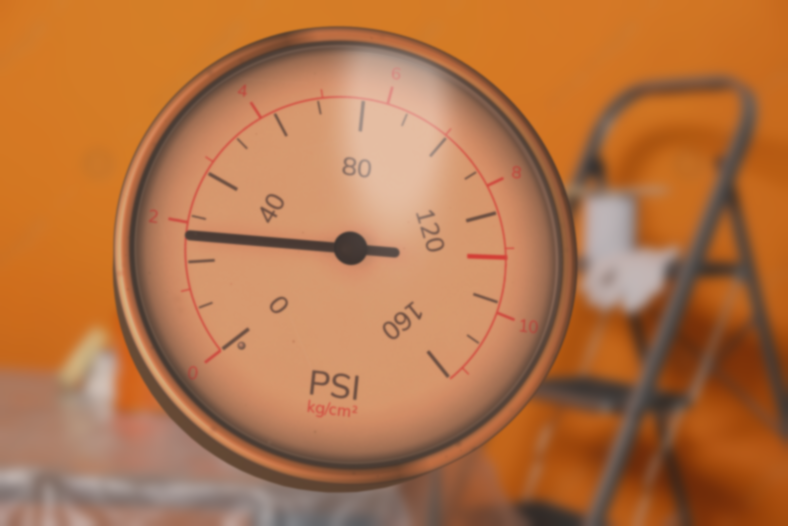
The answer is value=25 unit=psi
